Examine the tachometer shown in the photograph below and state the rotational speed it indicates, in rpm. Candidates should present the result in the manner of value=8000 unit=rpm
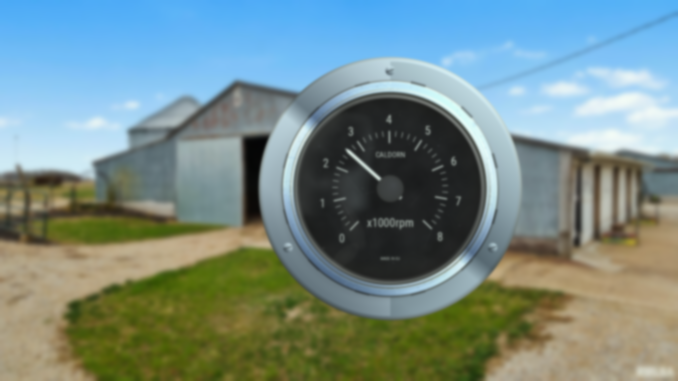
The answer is value=2600 unit=rpm
